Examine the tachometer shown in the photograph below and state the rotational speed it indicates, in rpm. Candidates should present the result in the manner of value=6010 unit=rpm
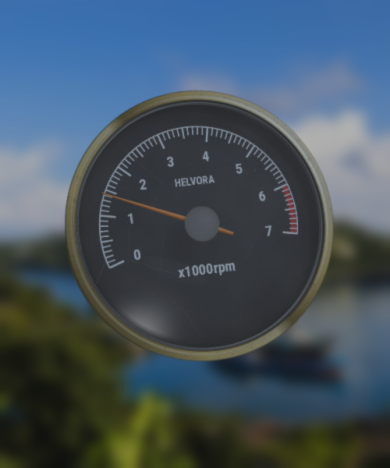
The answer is value=1400 unit=rpm
